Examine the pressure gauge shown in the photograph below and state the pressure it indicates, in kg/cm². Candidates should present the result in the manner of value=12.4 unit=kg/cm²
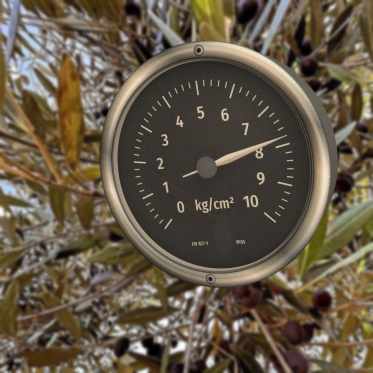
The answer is value=7.8 unit=kg/cm²
